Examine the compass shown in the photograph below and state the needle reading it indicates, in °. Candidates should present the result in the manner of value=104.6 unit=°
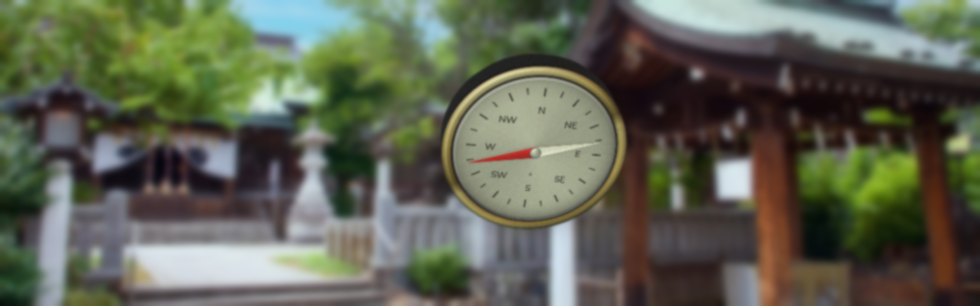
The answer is value=255 unit=°
